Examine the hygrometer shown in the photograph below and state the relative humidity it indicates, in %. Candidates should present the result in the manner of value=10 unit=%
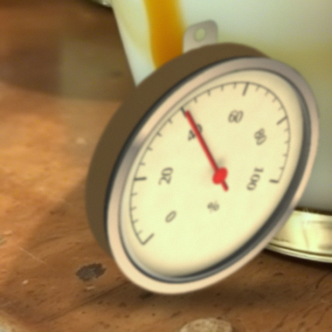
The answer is value=40 unit=%
